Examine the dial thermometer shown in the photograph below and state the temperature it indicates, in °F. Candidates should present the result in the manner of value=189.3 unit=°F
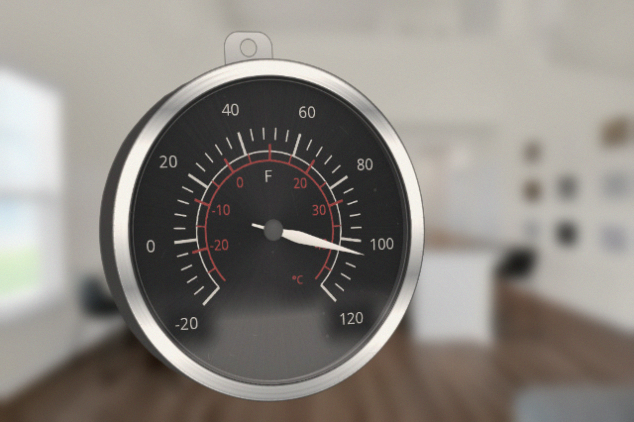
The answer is value=104 unit=°F
